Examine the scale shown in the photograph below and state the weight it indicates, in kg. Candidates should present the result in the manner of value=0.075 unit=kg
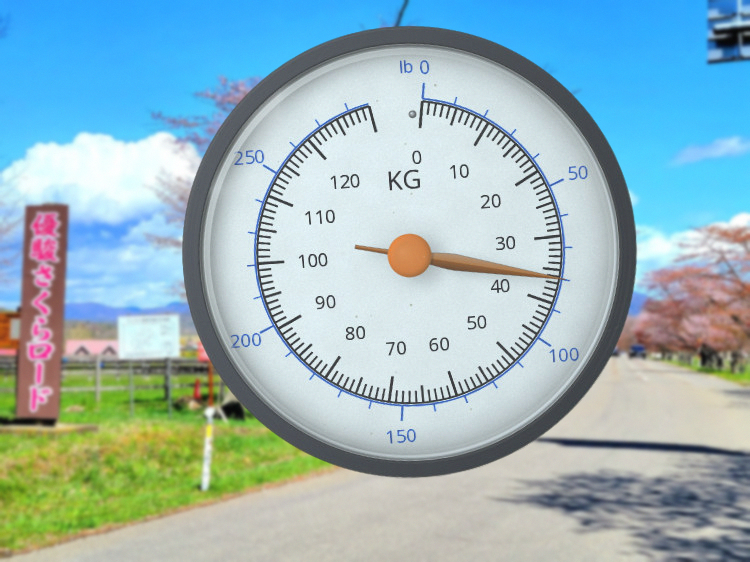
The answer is value=36 unit=kg
